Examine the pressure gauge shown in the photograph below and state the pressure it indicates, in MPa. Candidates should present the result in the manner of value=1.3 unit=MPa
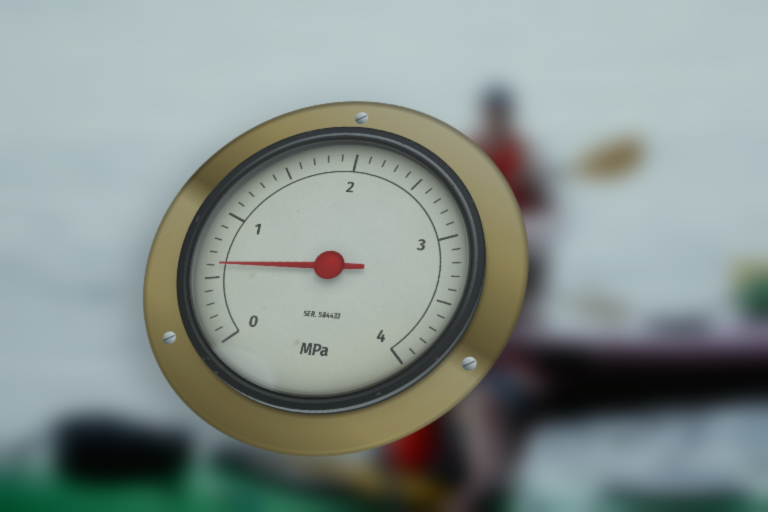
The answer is value=0.6 unit=MPa
